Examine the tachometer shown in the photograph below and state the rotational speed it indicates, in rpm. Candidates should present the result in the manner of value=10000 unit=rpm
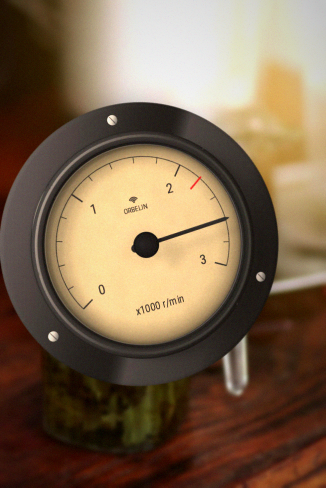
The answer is value=2600 unit=rpm
